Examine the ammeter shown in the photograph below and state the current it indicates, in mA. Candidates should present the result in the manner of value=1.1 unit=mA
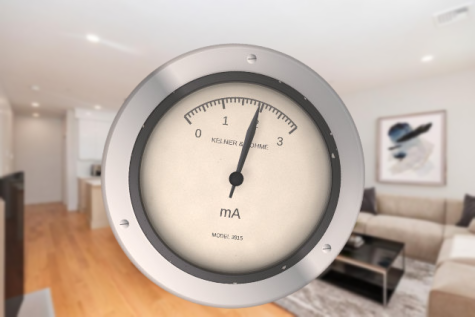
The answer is value=1.9 unit=mA
